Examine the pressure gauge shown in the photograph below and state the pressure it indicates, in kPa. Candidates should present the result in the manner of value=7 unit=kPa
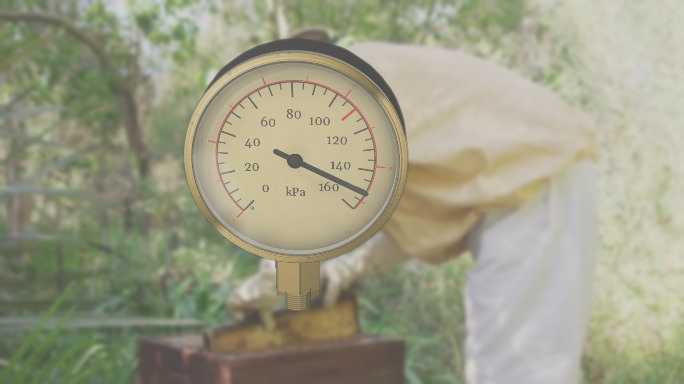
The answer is value=150 unit=kPa
